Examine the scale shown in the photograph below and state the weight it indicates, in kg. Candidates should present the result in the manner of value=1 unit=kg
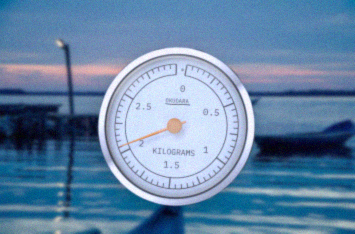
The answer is value=2.05 unit=kg
